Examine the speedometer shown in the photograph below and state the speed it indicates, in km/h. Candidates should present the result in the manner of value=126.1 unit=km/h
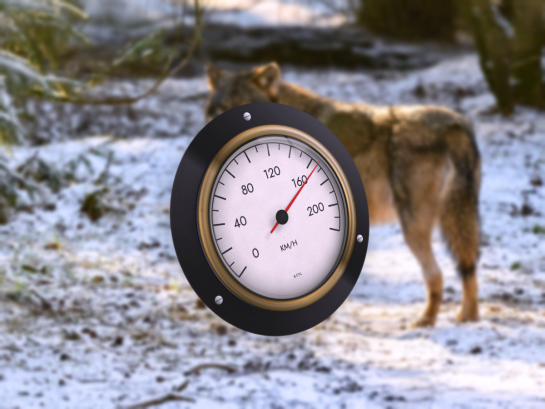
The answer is value=165 unit=km/h
